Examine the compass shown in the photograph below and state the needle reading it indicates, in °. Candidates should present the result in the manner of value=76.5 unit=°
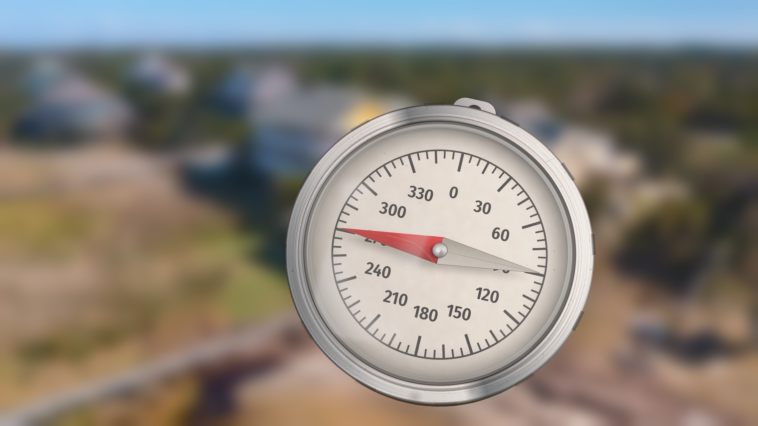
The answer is value=270 unit=°
